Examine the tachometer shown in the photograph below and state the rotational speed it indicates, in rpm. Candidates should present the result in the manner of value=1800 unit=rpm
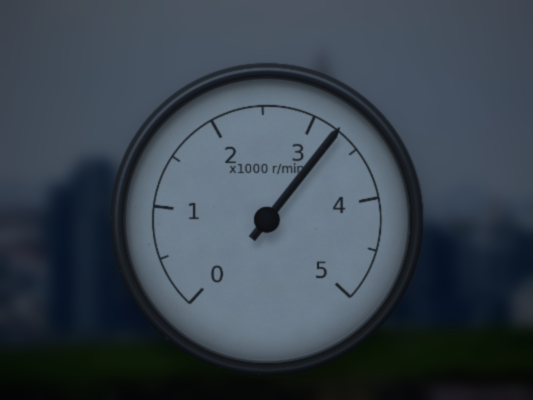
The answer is value=3250 unit=rpm
